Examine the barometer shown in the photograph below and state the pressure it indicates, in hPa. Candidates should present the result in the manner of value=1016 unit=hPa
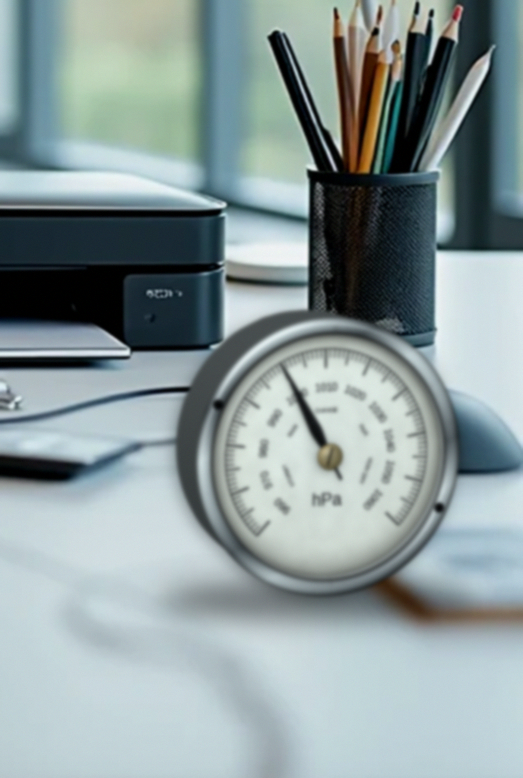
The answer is value=1000 unit=hPa
